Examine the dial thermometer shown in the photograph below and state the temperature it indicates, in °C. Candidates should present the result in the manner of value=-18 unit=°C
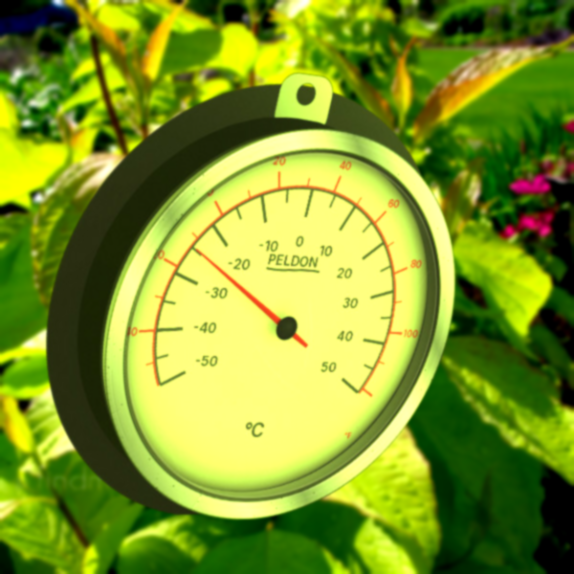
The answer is value=-25 unit=°C
